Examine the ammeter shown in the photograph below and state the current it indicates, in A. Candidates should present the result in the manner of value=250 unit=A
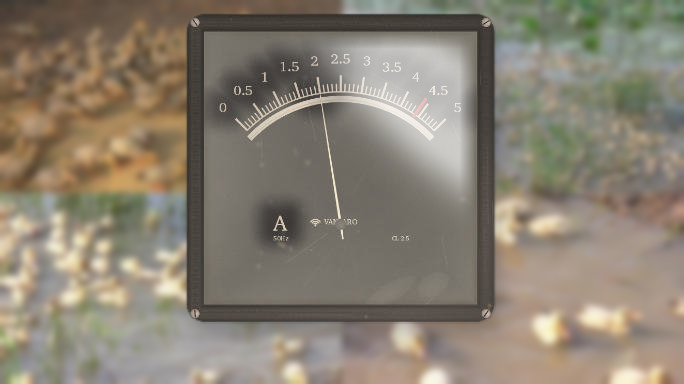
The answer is value=2 unit=A
